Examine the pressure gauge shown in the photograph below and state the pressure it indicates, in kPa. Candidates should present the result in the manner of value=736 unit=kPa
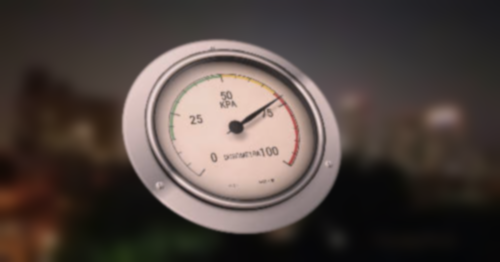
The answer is value=72.5 unit=kPa
